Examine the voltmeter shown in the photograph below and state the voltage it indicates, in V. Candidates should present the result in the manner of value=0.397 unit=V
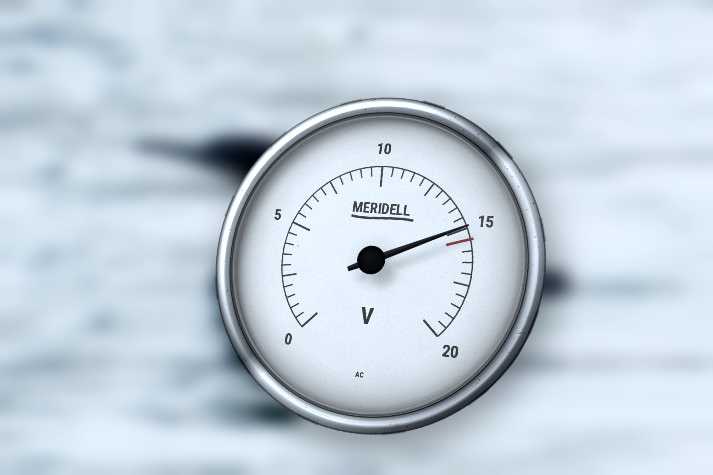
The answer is value=15 unit=V
